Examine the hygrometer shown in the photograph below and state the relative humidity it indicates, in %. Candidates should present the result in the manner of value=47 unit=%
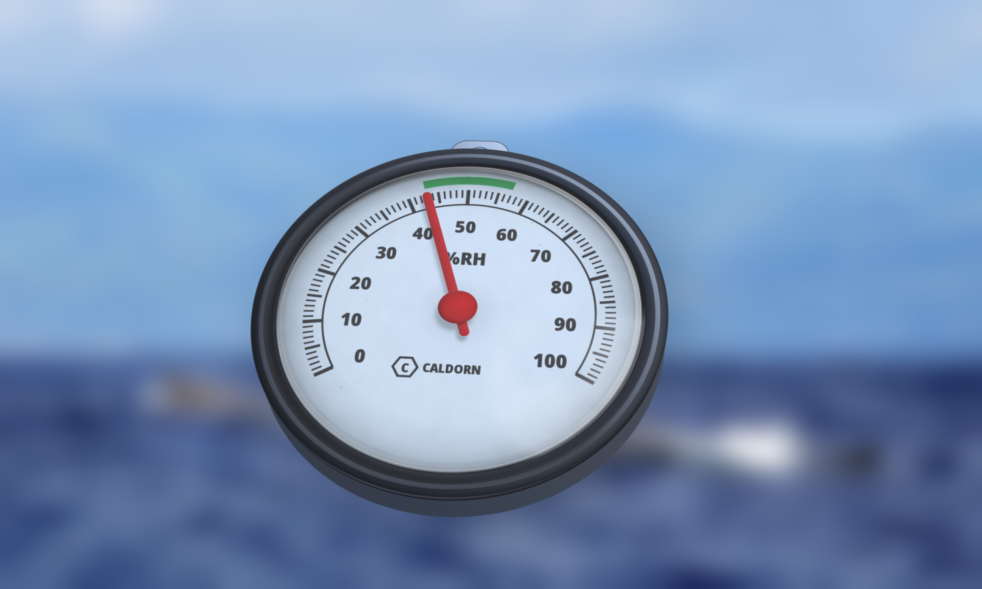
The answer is value=43 unit=%
